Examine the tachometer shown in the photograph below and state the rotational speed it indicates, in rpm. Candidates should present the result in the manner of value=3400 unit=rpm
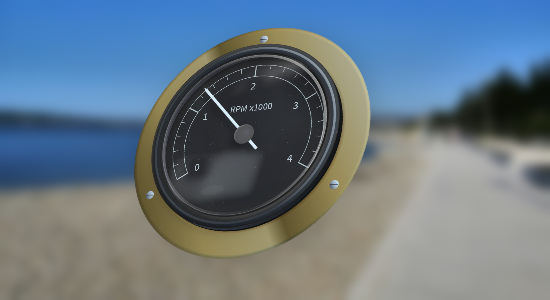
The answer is value=1300 unit=rpm
